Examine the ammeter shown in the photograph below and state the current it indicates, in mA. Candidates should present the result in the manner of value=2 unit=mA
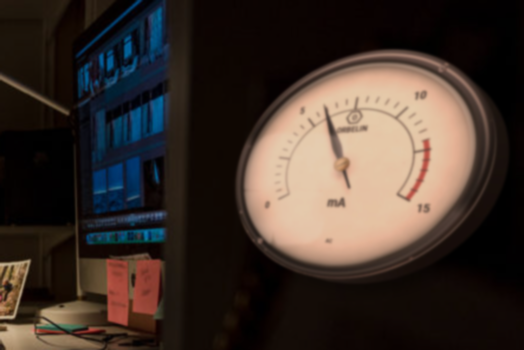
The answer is value=6 unit=mA
